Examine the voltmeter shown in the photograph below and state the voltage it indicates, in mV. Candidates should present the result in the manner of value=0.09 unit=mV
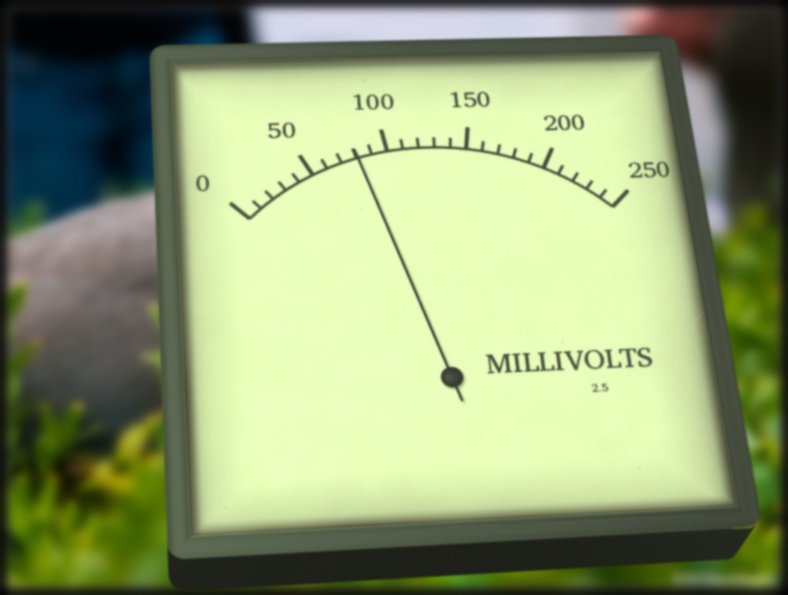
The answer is value=80 unit=mV
